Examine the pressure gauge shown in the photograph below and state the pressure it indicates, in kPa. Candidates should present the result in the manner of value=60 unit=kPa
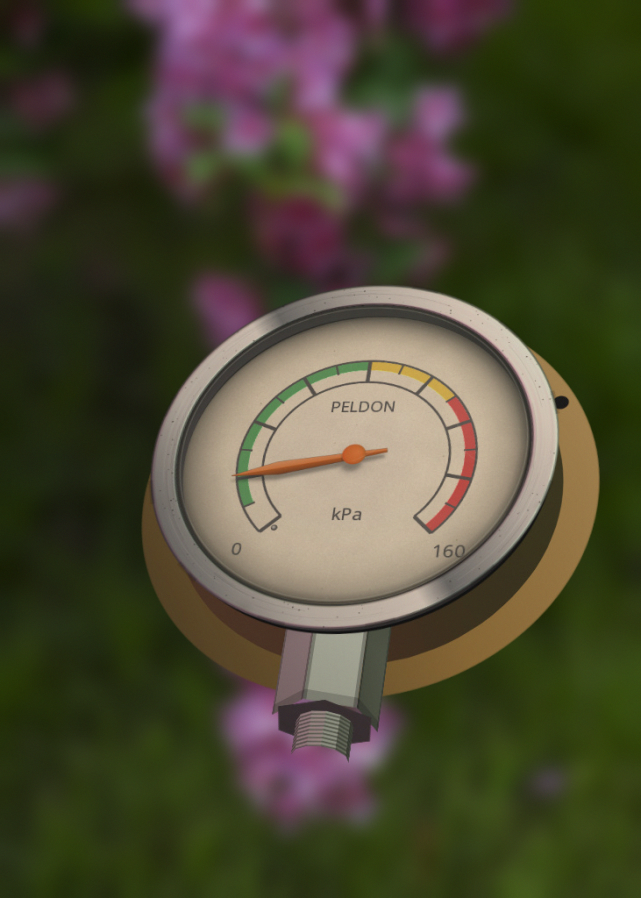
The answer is value=20 unit=kPa
